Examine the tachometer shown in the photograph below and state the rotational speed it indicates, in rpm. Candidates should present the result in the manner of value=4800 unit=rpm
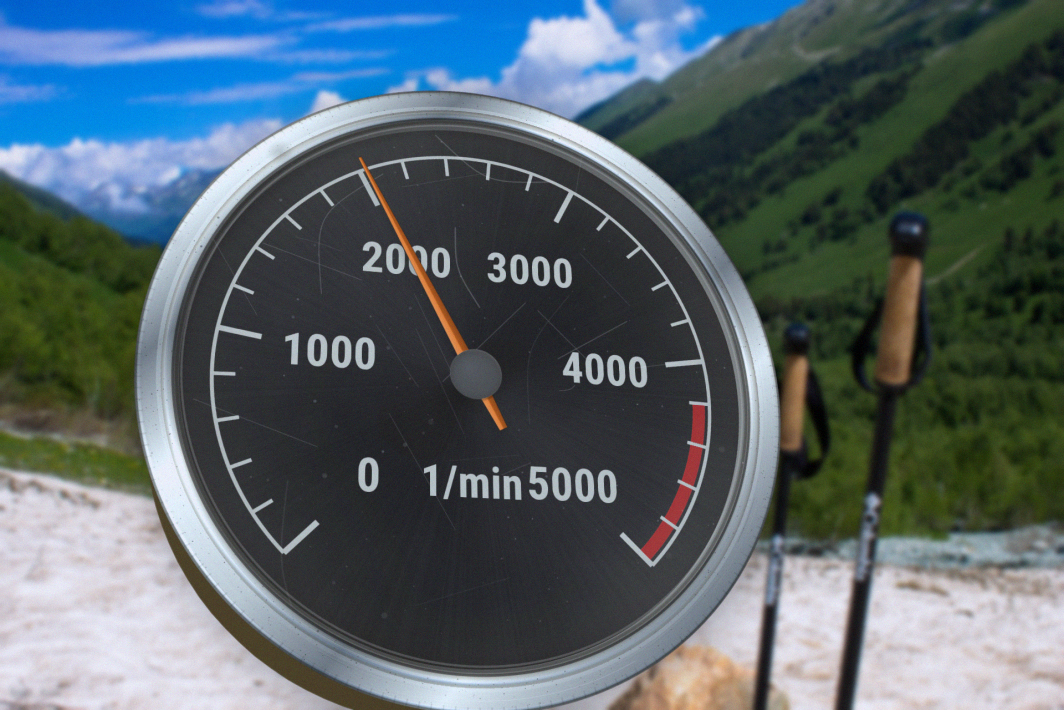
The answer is value=2000 unit=rpm
